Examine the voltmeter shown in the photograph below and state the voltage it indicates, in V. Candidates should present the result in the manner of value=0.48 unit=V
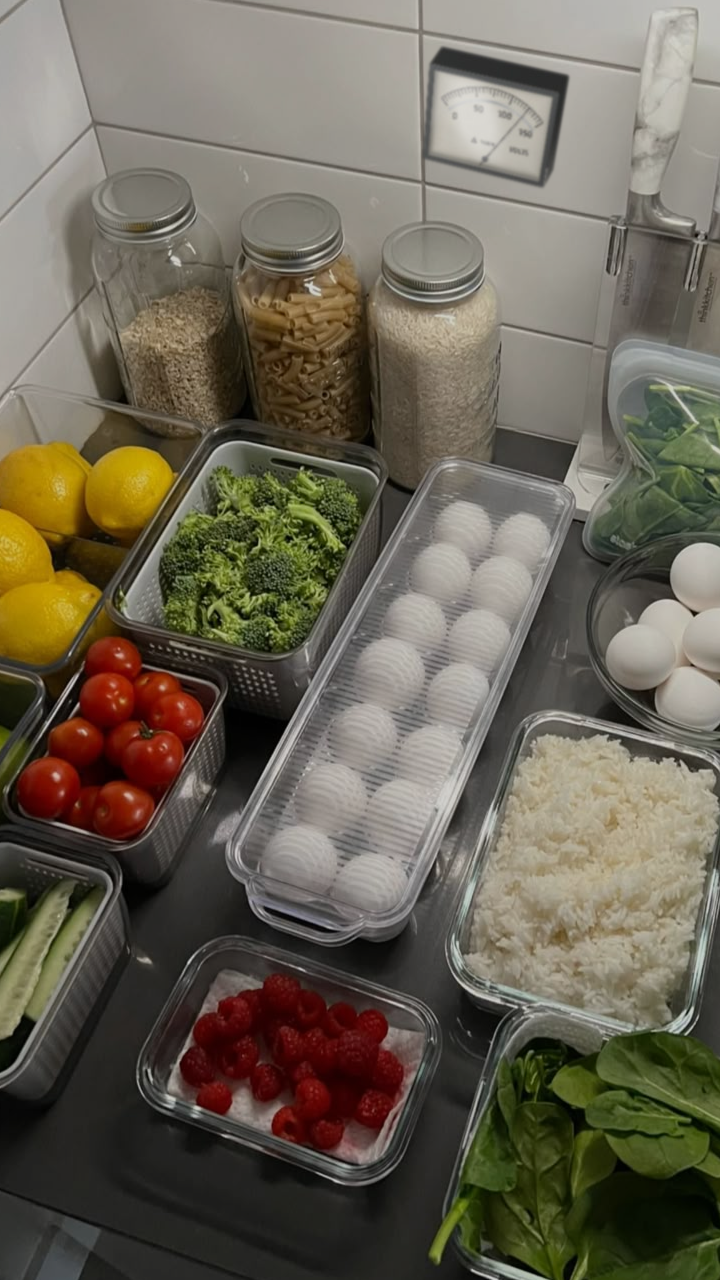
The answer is value=125 unit=V
